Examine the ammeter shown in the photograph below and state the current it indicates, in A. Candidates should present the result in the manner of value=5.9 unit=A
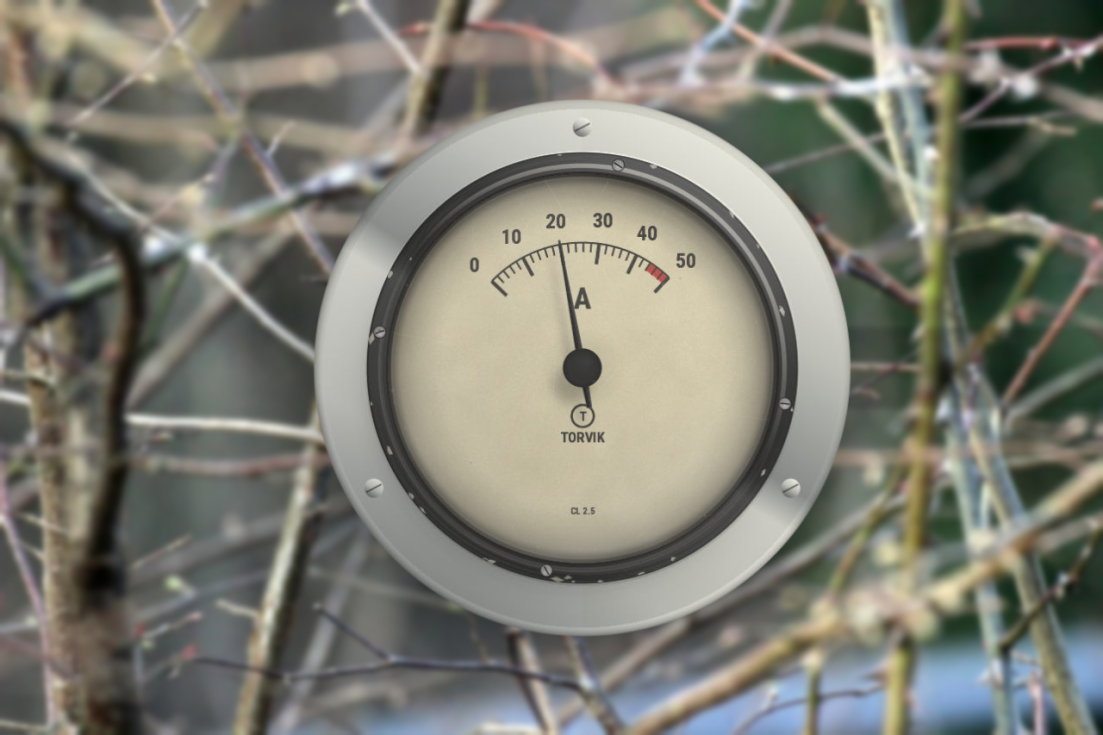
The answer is value=20 unit=A
